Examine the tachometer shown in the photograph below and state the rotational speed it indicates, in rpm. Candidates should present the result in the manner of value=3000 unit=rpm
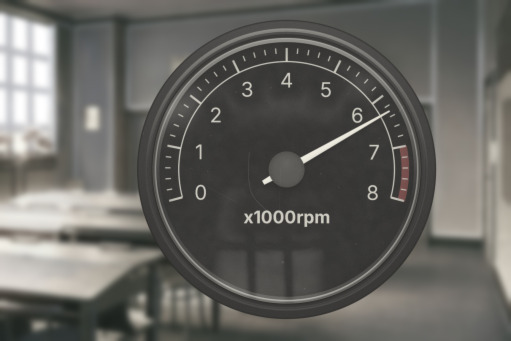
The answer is value=6300 unit=rpm
